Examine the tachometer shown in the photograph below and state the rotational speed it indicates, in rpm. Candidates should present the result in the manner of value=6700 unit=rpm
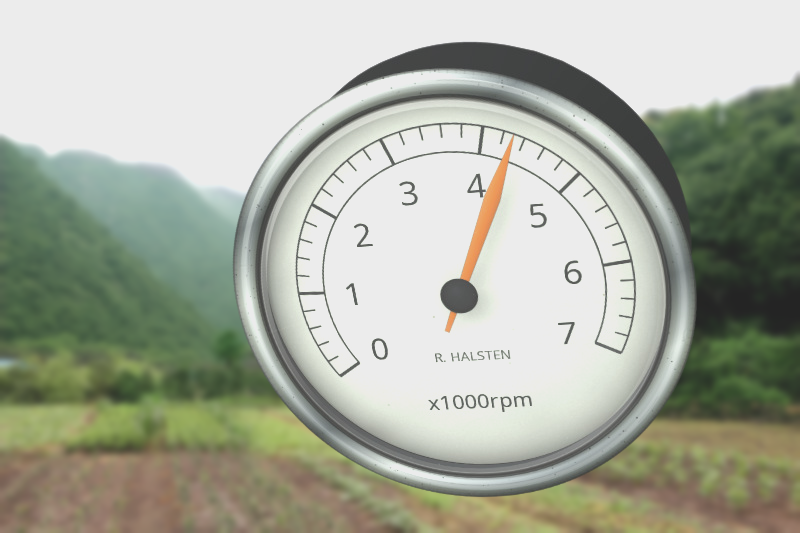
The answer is value=4300 unit=rpm
